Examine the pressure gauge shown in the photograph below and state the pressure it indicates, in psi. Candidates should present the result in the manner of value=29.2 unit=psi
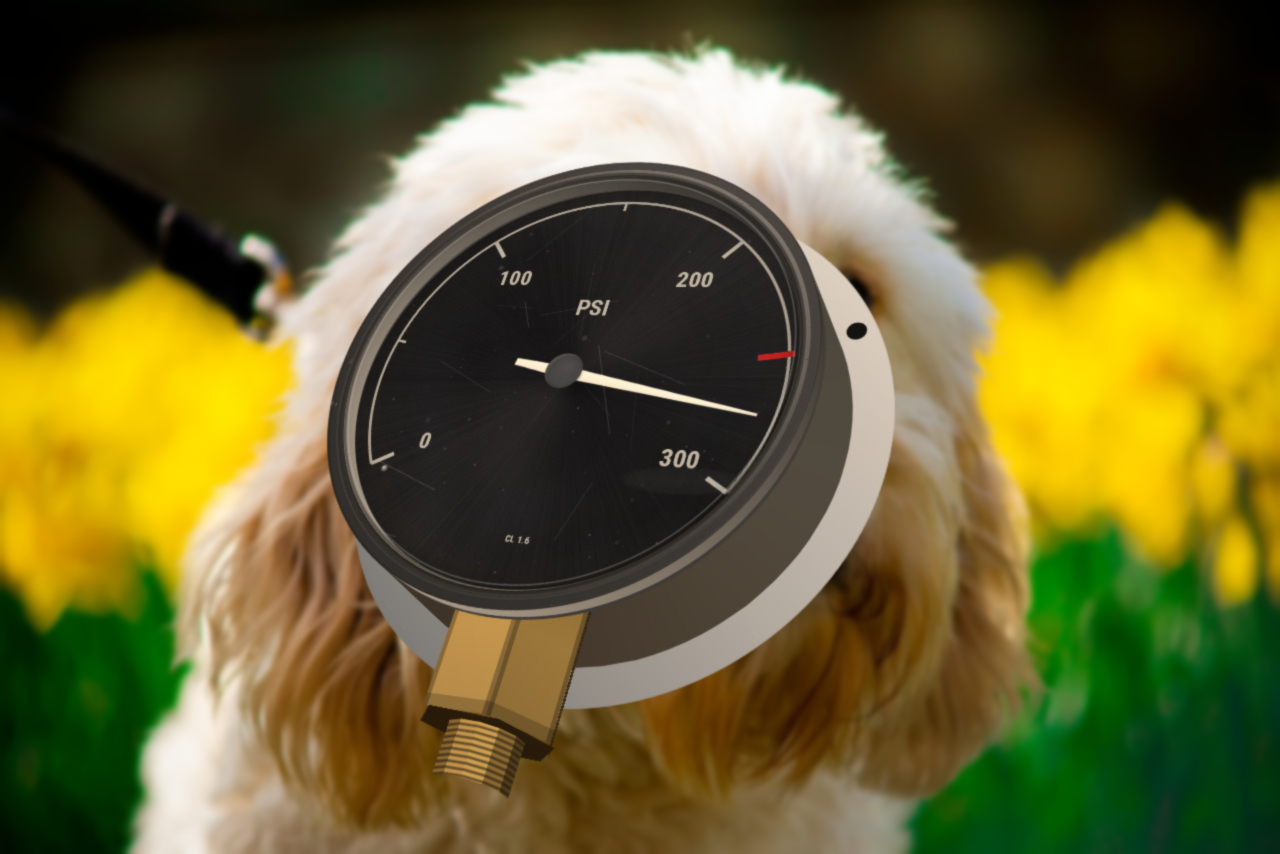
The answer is value=275 unit=psi
